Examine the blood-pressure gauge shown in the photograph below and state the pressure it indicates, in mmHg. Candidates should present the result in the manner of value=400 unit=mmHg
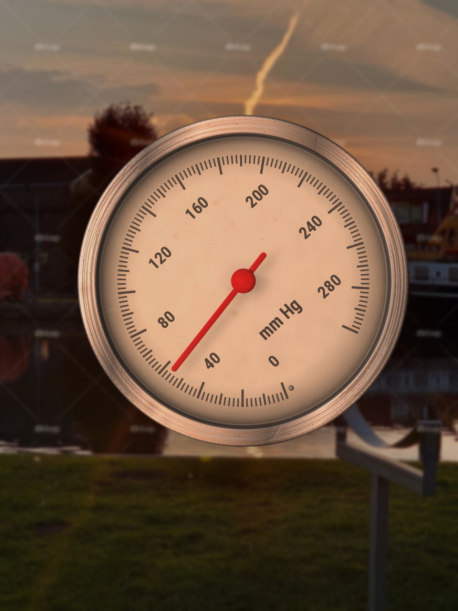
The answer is value=56 unit=mmHg
